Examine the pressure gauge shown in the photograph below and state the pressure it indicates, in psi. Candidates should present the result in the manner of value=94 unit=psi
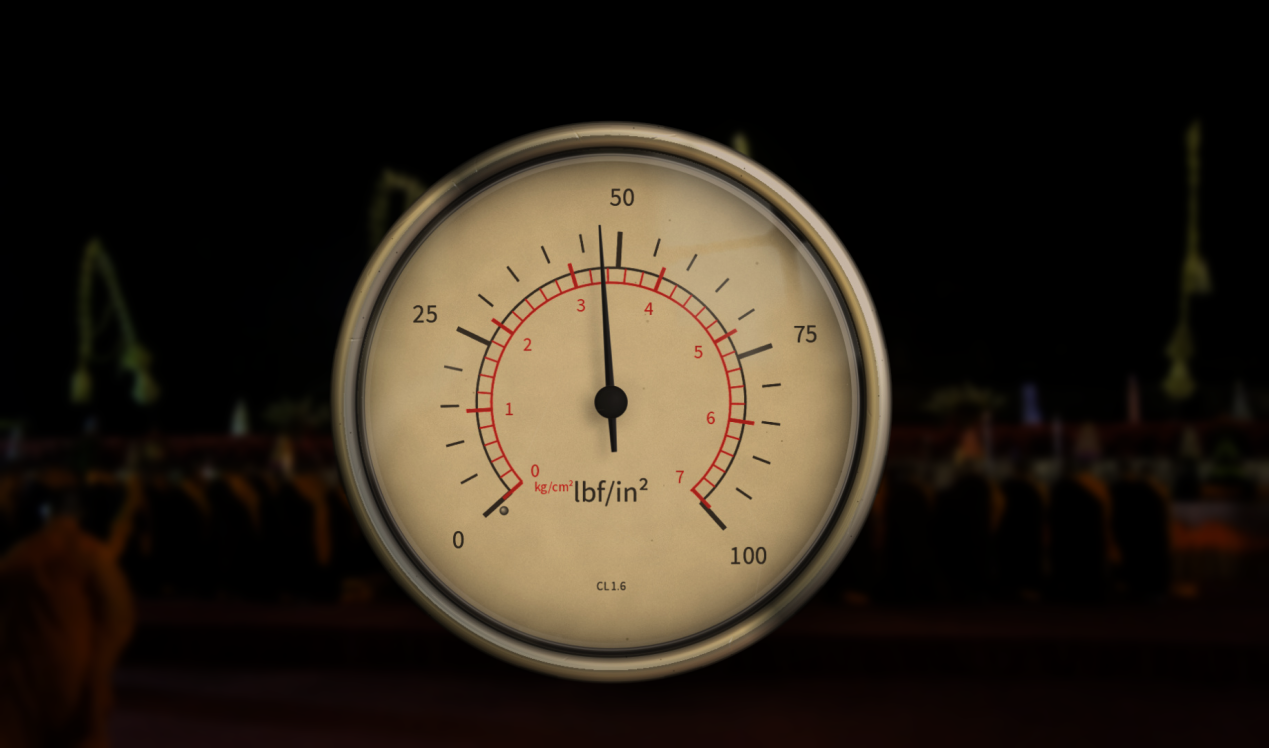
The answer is value=47.5 unit=psi
